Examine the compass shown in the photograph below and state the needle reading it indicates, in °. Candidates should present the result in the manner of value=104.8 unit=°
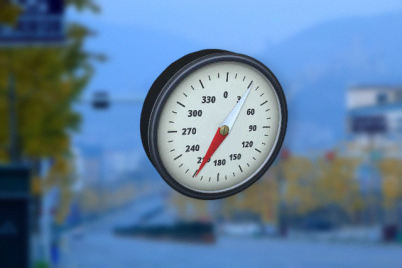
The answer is value=210 unit=°
